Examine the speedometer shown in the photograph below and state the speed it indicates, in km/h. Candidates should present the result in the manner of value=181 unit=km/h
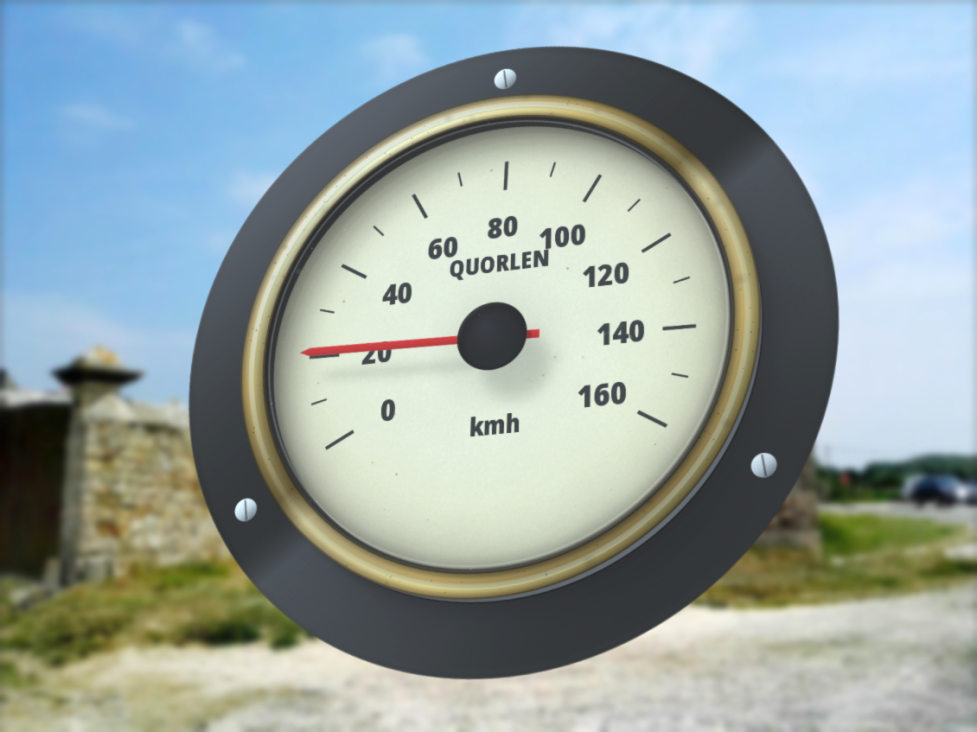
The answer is value=20 unit=km/h
